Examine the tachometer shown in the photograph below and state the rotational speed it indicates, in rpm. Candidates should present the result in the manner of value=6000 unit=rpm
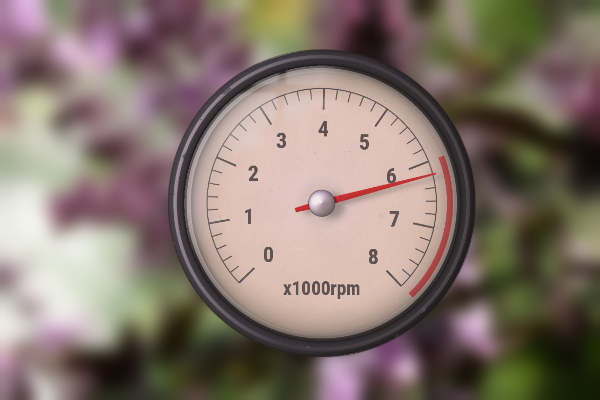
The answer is value=6200 unit=rpm
